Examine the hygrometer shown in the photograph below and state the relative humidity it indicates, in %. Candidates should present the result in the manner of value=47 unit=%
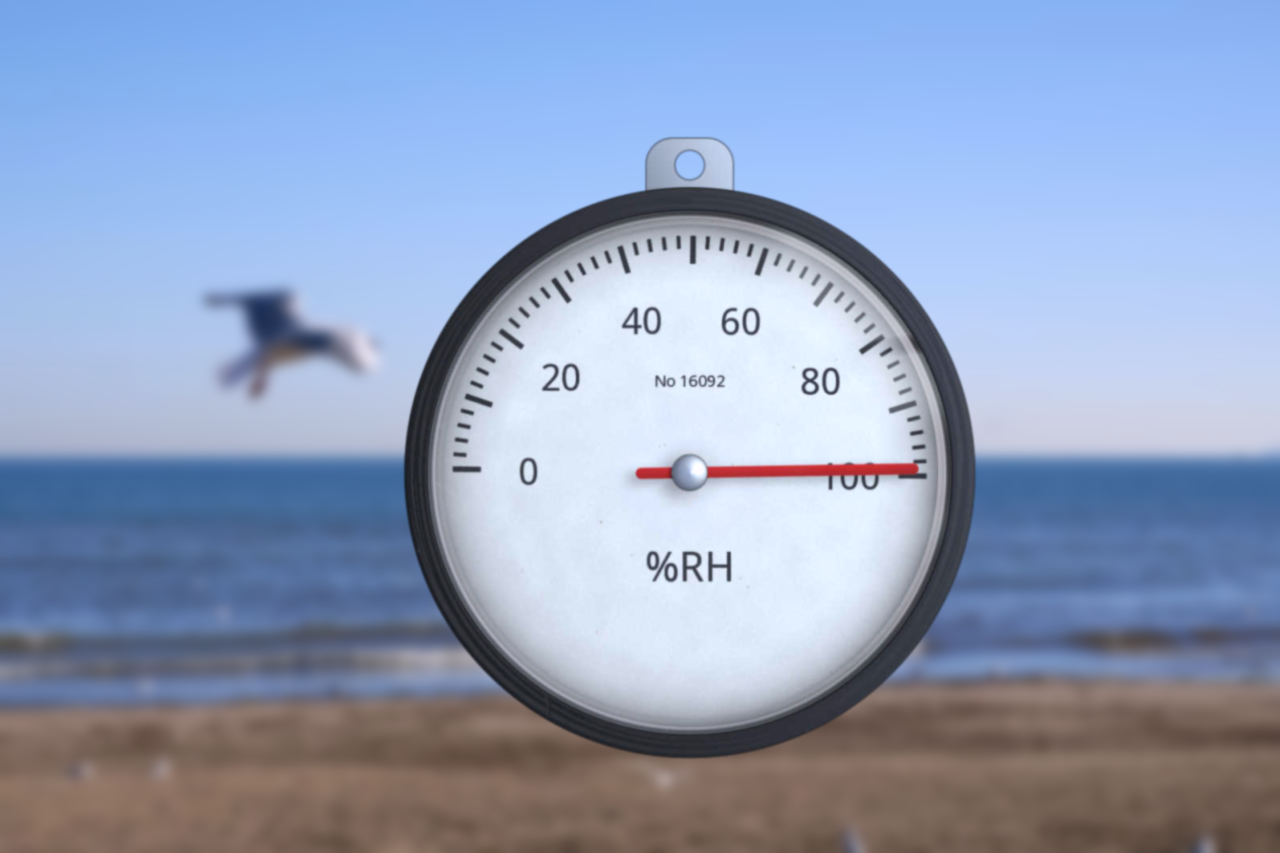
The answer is value=99 unit=%
